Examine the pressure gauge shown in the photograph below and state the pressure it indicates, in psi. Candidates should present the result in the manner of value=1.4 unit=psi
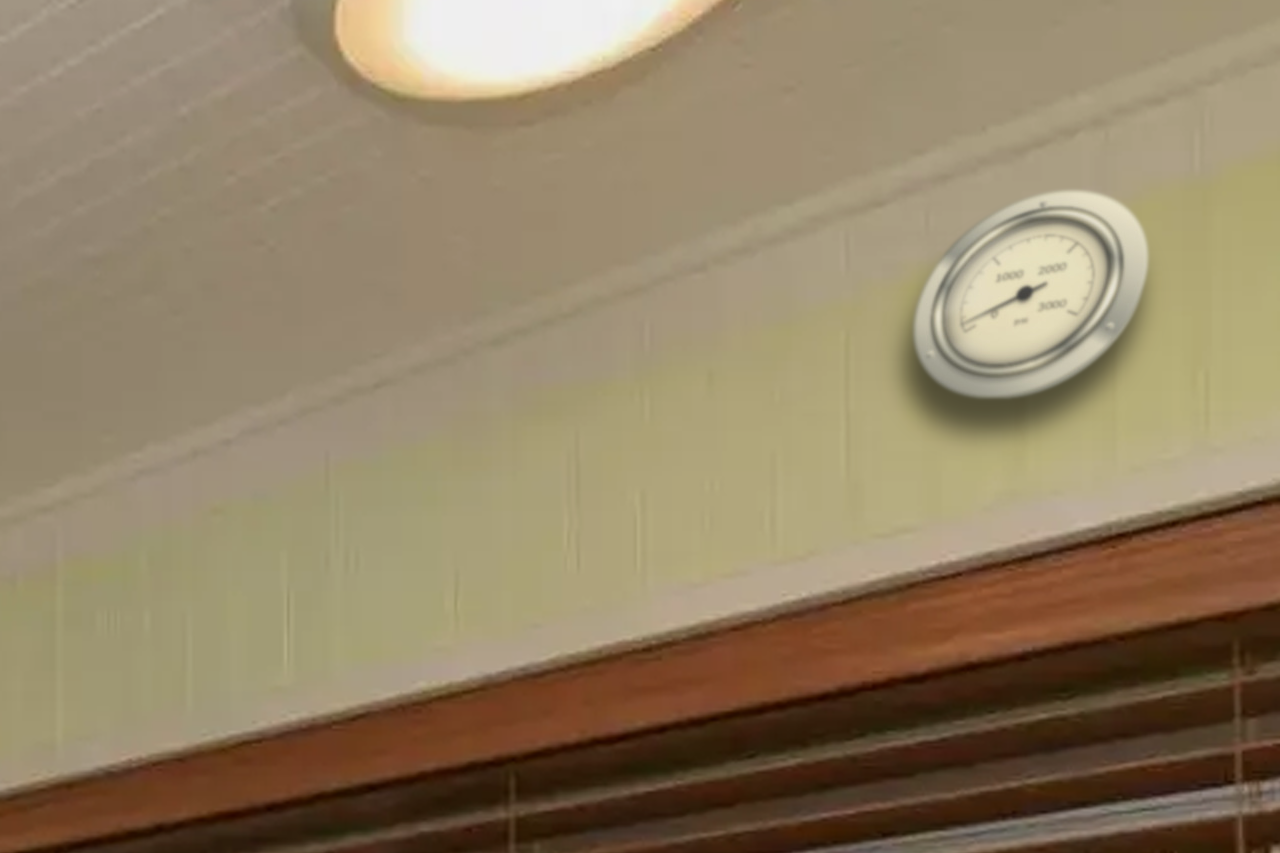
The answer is value=100 unit=psi
